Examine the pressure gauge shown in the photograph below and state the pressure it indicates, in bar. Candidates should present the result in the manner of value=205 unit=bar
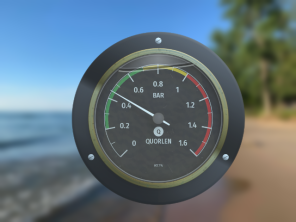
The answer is value=0.45 unit=bar
